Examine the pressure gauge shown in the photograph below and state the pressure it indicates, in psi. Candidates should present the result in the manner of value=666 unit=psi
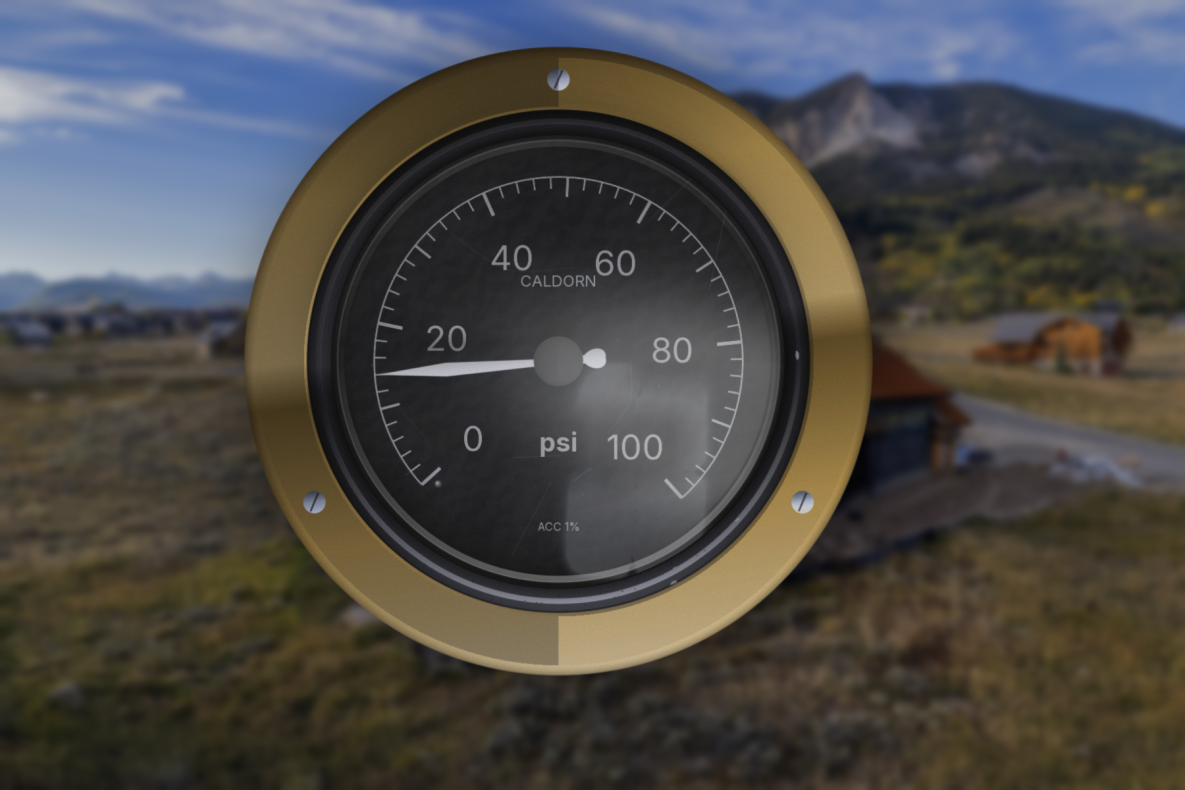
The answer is value=14 unit=psi
